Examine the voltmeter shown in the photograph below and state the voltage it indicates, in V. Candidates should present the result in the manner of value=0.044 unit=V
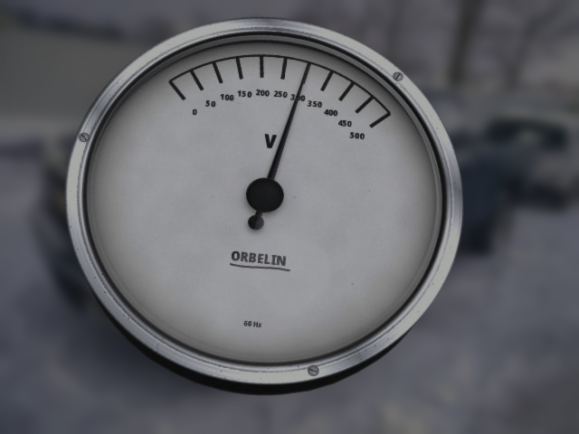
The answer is value=300 unit=V
